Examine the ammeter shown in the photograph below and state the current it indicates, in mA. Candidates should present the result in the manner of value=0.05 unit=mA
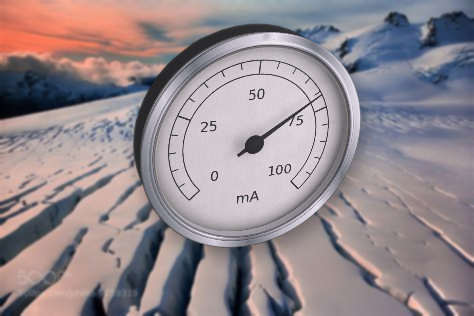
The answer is value=70 unit=mA
